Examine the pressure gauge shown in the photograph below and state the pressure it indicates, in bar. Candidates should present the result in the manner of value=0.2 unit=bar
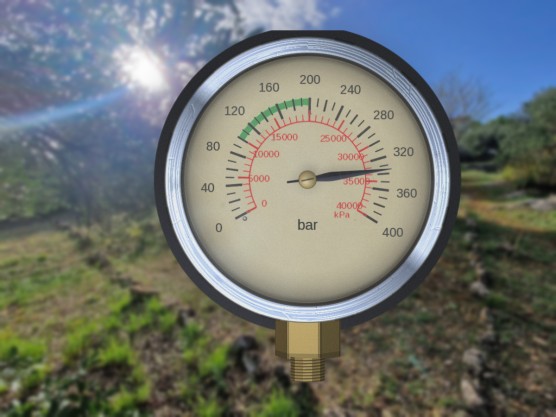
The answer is value=335 unit=bar
